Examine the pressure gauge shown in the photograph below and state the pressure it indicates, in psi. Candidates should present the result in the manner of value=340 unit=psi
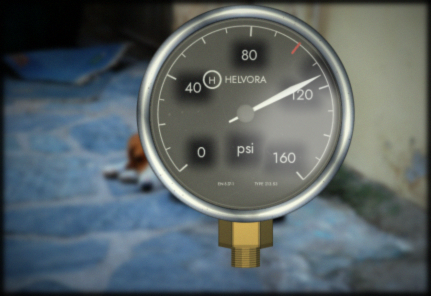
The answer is value=115 unit=psi
